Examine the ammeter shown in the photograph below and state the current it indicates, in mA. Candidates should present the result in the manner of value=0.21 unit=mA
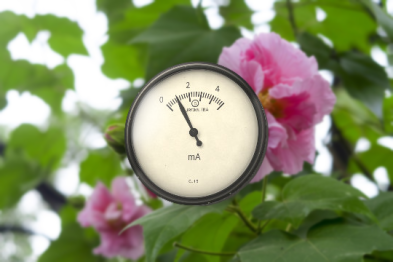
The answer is value=1 unit=mA
